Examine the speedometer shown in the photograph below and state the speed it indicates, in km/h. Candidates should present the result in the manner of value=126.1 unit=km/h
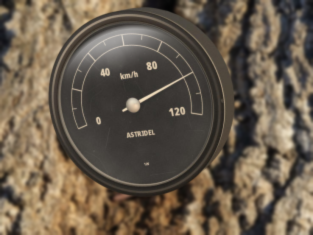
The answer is value=100 unit=km/h
